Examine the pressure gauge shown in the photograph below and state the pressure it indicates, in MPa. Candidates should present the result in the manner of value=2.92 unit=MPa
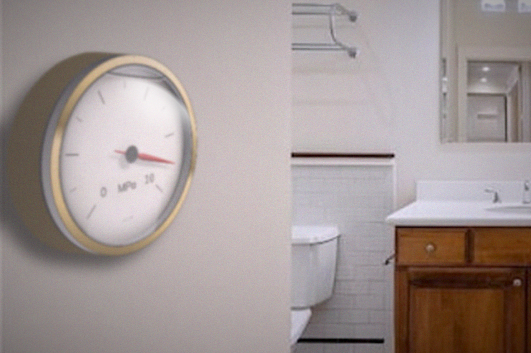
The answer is value=9 unit=MPa
